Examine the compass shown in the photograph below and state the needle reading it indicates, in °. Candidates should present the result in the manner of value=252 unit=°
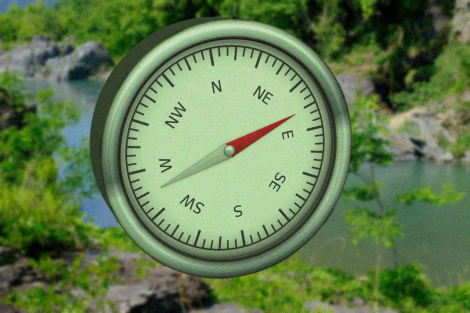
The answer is value=75 unit=°
